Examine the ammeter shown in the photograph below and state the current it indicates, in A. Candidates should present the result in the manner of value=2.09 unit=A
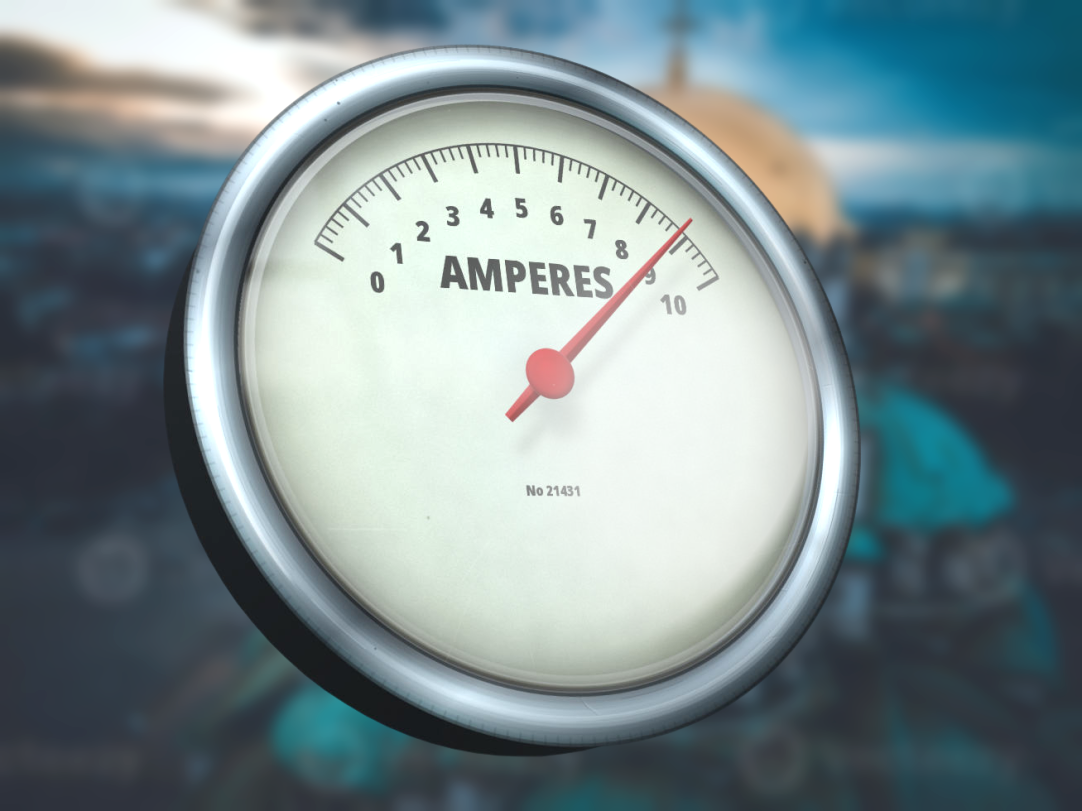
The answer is value=8.8 unit=A
